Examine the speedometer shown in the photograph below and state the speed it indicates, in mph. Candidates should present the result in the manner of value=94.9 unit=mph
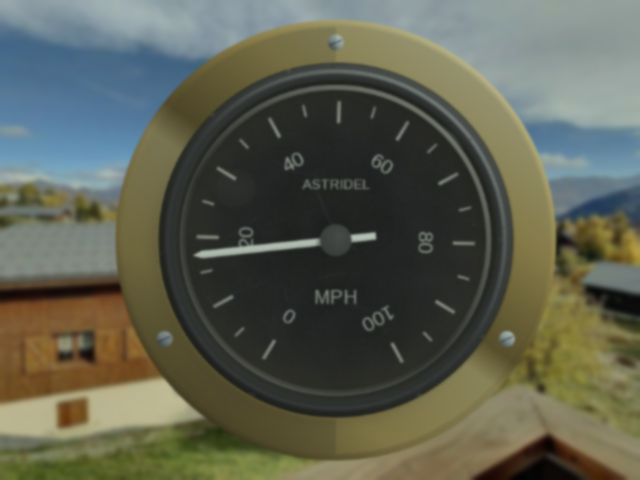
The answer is value=17.5 unit=mph
